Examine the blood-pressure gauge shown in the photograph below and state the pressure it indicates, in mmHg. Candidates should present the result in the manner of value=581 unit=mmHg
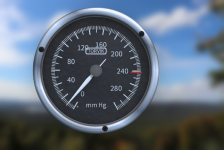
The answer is value=10 unit=mmHg
